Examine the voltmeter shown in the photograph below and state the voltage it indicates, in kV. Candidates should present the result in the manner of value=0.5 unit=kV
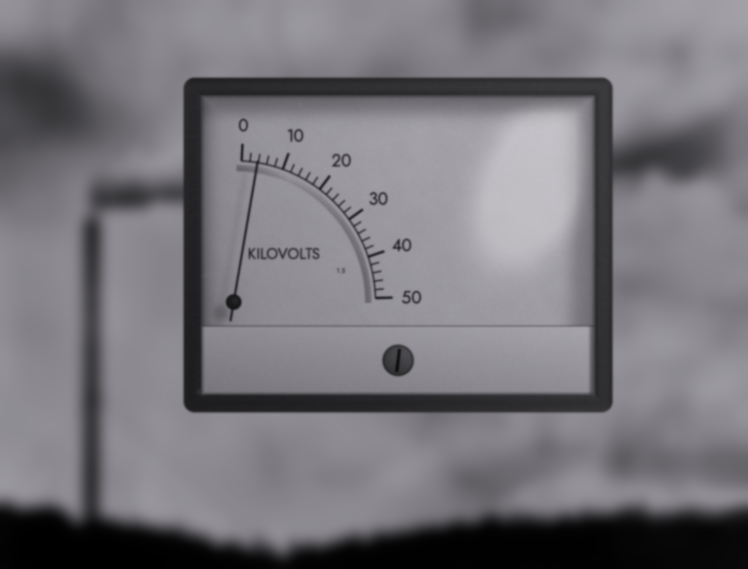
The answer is value=4 unit=kV
